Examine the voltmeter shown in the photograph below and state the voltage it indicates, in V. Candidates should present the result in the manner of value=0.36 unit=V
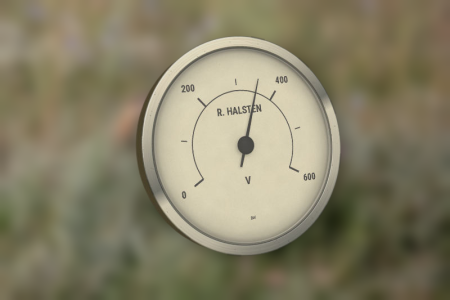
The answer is value=350 unit=V
